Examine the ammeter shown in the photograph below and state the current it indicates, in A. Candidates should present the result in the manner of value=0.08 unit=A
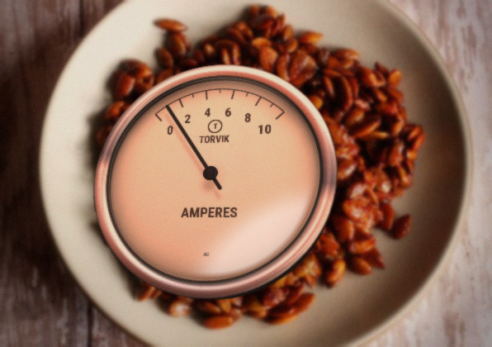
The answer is value=1 unit=A
